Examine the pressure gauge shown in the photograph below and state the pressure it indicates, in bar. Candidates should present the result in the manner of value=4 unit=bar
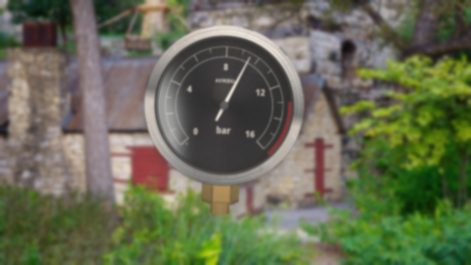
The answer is value=9.5 unit=bar
